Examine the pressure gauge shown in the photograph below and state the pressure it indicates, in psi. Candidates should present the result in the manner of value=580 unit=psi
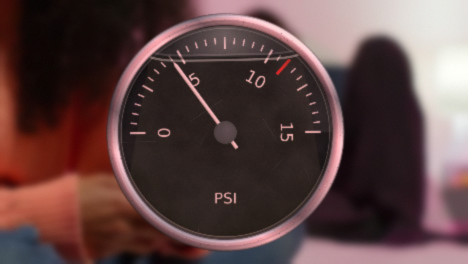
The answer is value=4.5 unit=psi
